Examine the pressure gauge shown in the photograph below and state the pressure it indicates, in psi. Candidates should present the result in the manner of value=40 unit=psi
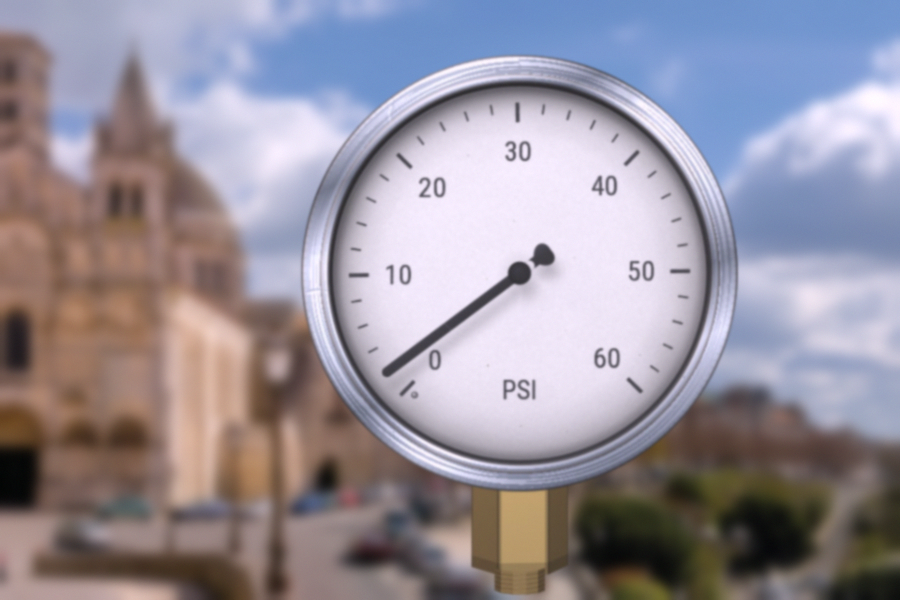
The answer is value=2 unit=psi
